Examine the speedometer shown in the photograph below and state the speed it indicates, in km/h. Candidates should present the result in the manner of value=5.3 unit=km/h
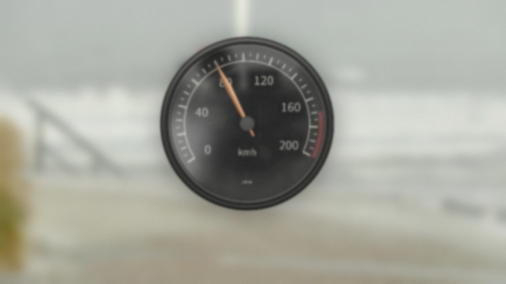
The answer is value=80 unit=km/h
